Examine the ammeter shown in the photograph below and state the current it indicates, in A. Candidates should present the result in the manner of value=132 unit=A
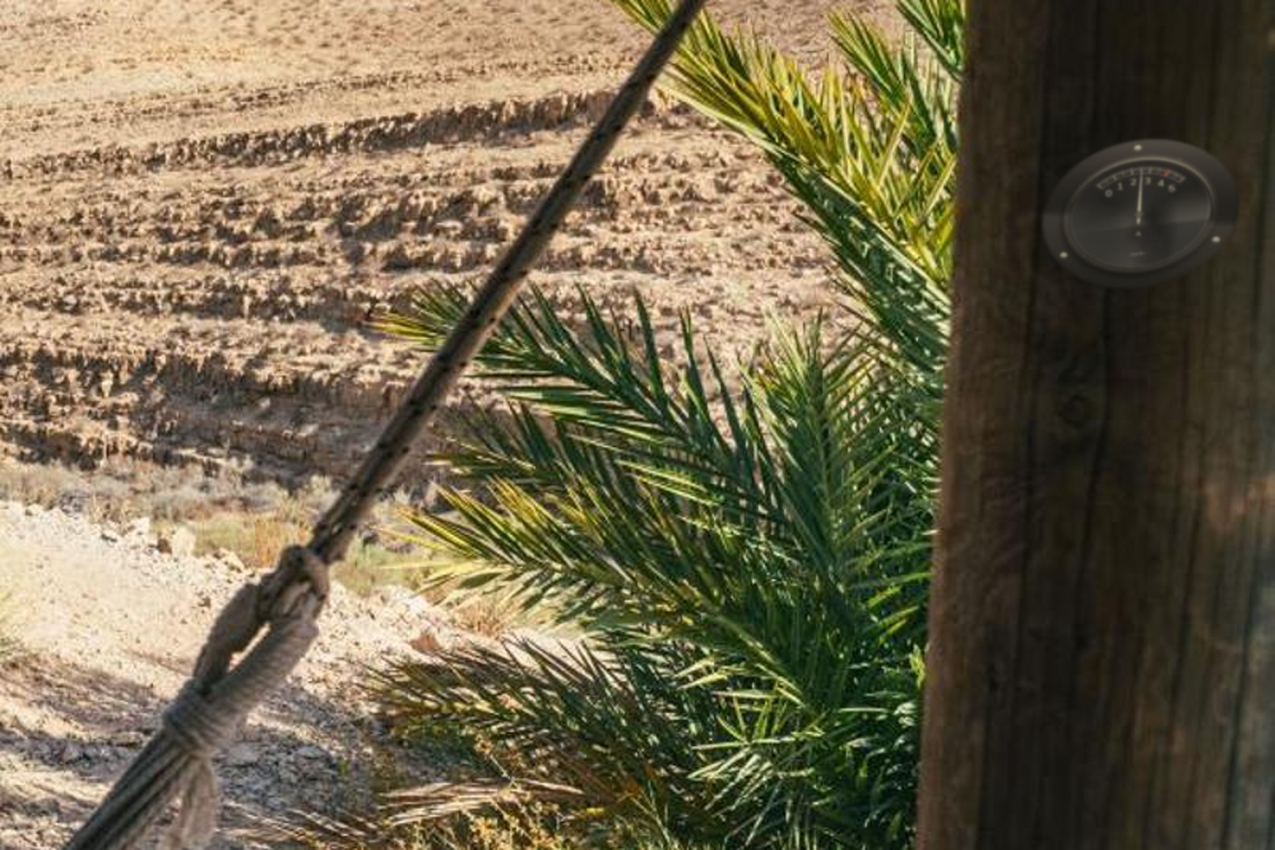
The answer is value=2.5 unit=A
